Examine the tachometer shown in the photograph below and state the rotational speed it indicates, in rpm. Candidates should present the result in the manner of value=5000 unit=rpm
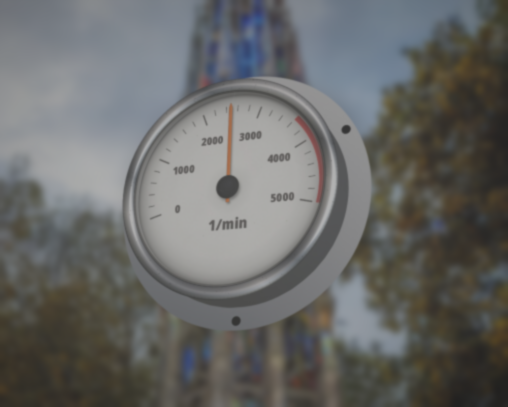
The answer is value=2500 unit=rpm
